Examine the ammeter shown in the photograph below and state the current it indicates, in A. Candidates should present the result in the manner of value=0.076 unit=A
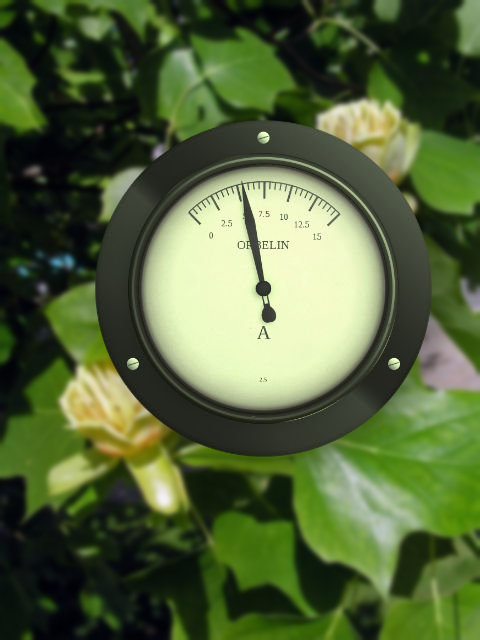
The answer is value=5.5 unit=A
